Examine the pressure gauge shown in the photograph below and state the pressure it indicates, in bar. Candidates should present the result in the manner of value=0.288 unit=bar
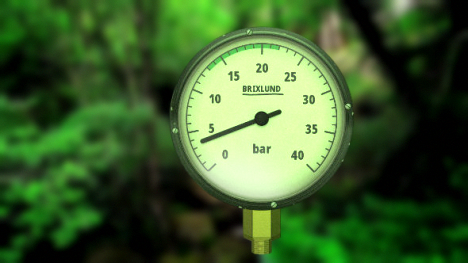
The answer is value=3.5 unit=bar
